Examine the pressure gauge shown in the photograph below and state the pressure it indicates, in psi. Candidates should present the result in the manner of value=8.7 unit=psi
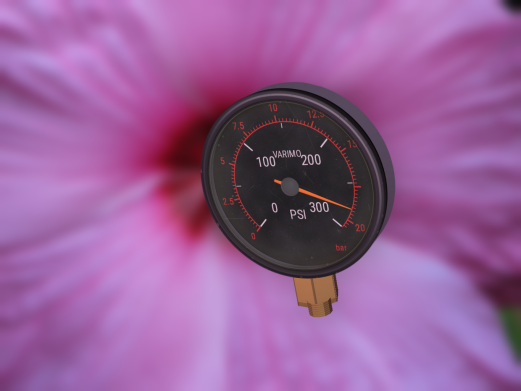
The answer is value=275 unit=psi
